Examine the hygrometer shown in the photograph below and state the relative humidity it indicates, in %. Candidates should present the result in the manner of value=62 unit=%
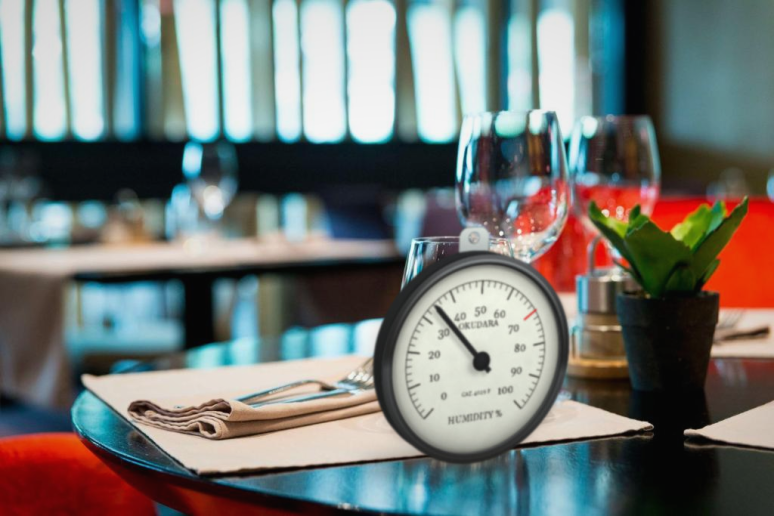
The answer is value=34 unit=%
